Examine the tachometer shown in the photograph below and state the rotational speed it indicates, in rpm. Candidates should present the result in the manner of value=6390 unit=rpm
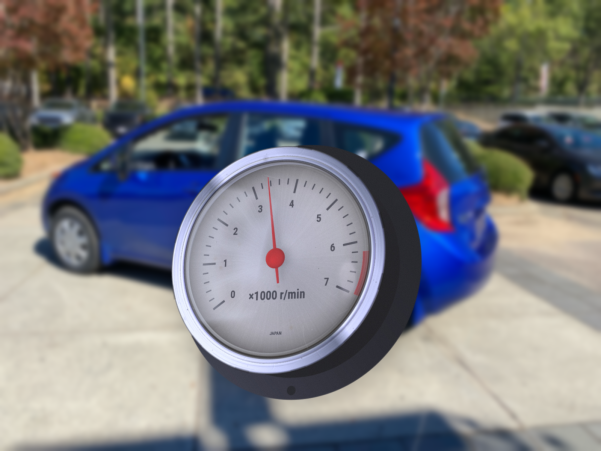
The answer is value=3400 unit=rpm
